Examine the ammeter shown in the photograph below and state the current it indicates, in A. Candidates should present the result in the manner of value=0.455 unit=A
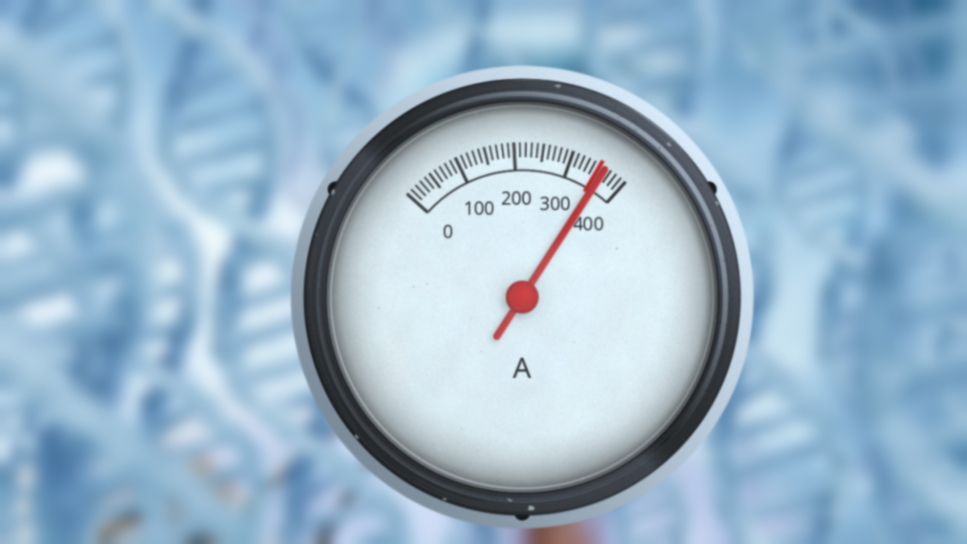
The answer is value=360 unit=A
